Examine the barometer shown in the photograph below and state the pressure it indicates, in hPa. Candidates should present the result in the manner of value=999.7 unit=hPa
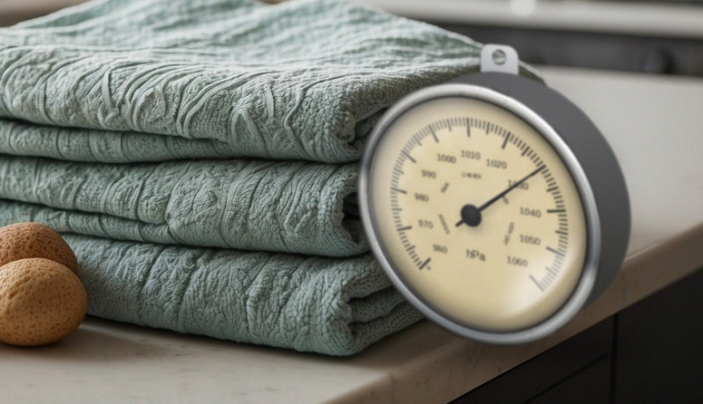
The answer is value=1030 unit=hPa
